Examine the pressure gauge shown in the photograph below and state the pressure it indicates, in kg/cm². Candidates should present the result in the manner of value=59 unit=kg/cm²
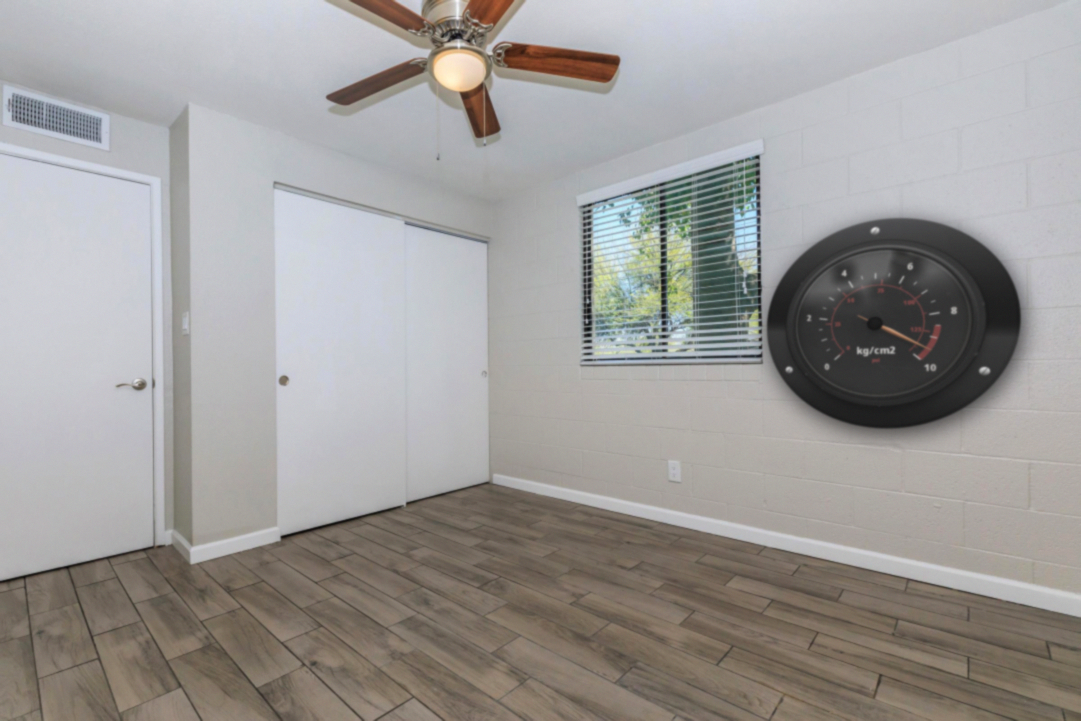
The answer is value=9.5 unit=kg/cm²
